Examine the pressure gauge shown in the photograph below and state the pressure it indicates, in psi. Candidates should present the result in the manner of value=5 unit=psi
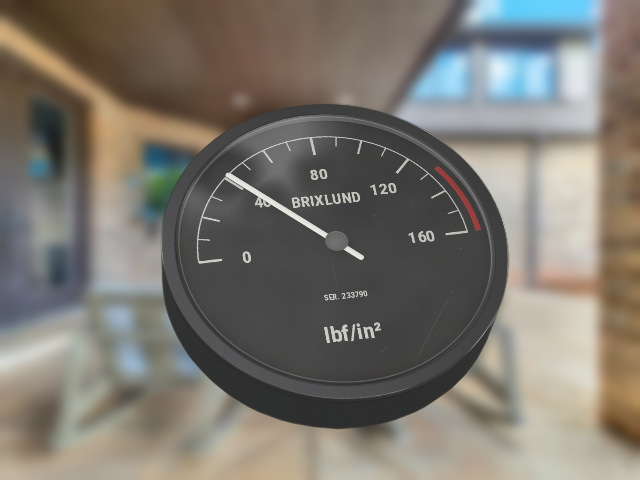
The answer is value=40 unit=psi
